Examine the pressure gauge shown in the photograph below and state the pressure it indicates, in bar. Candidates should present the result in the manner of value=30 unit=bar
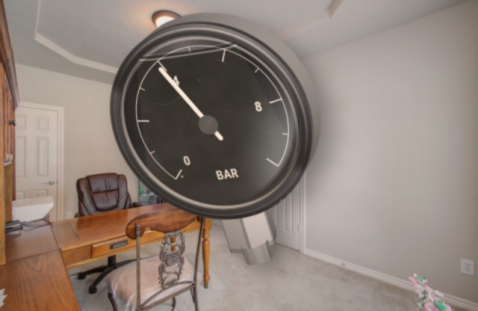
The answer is value=4 unit=bar
